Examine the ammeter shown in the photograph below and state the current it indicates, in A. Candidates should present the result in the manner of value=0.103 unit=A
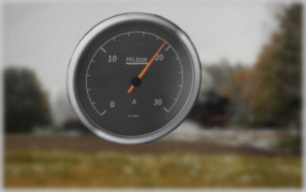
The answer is value=19 unit=A
